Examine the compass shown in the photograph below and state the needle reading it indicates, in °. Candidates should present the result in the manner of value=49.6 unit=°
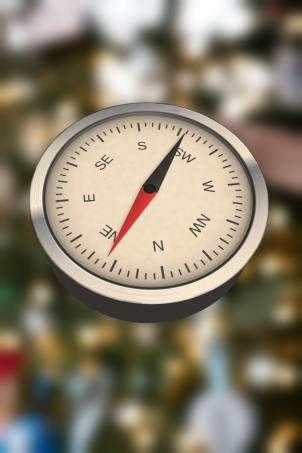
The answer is value=35 unit=°
